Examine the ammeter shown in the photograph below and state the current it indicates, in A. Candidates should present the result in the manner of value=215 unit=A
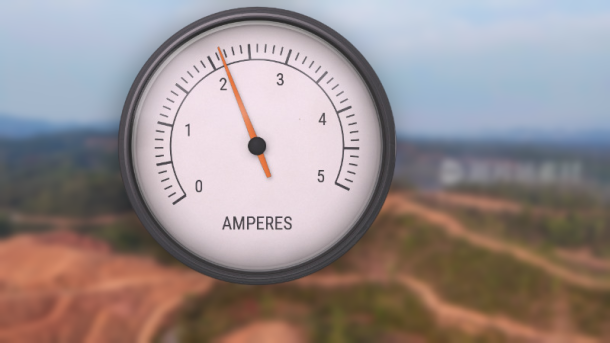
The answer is value=2.15 unit=A
